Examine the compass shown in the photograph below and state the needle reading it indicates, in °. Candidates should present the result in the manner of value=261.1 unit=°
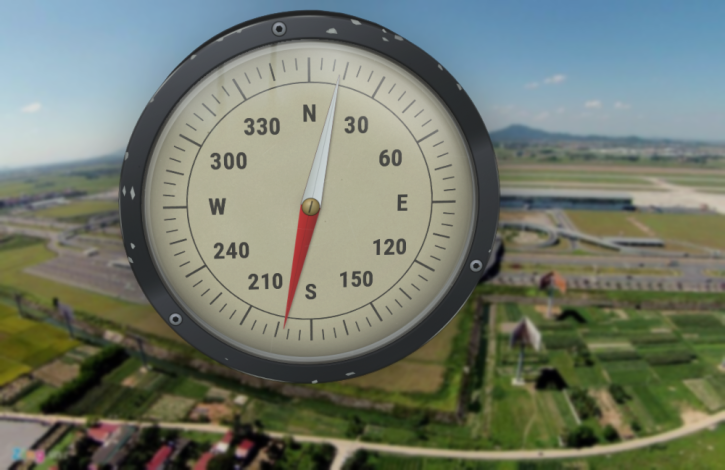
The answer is value=192.5 unit=°
